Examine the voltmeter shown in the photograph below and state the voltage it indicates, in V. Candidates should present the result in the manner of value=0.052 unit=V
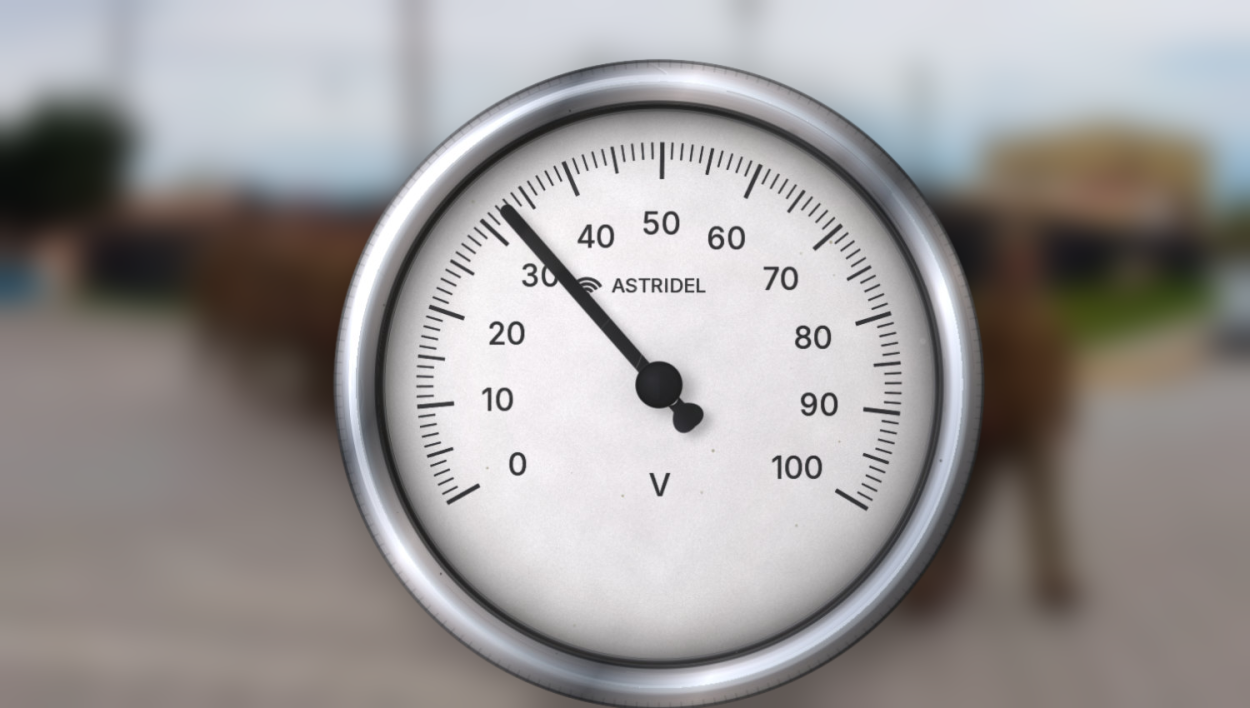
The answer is value=32.5 unit=V
